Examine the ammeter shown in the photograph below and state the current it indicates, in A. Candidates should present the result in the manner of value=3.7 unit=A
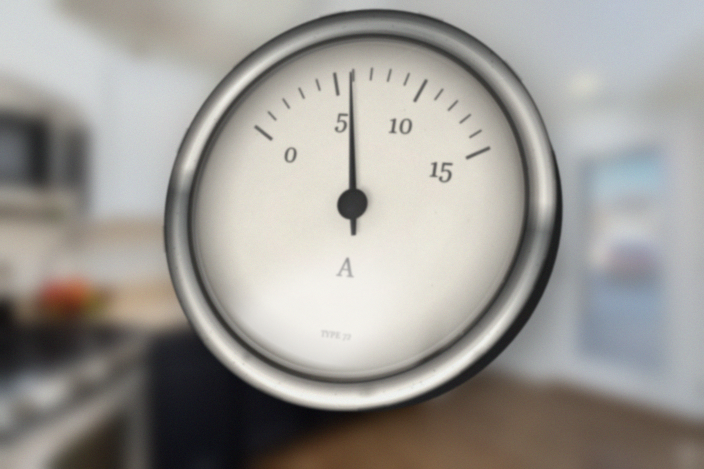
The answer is value=6 unit=A
